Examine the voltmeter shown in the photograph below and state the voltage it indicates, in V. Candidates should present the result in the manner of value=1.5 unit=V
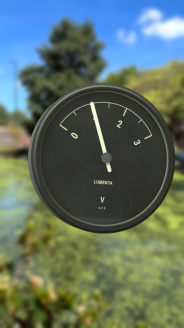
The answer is value=1 unit=V
